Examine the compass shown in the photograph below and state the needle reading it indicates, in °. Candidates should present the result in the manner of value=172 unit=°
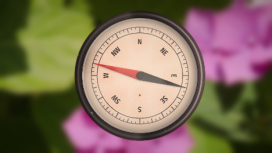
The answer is value=285 unit=°
